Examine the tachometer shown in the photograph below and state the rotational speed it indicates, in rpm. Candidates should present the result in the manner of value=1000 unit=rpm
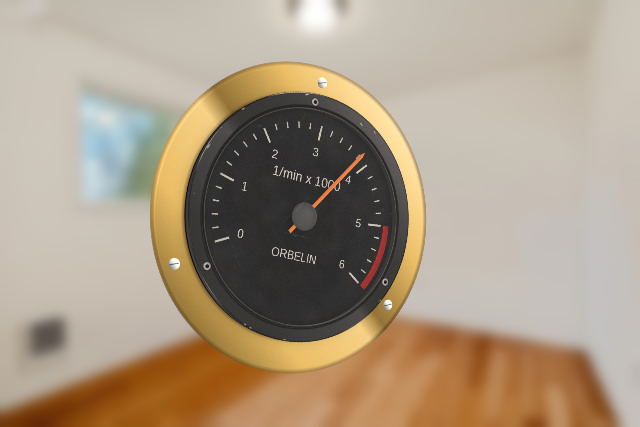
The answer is value=3800 unit=rpm
